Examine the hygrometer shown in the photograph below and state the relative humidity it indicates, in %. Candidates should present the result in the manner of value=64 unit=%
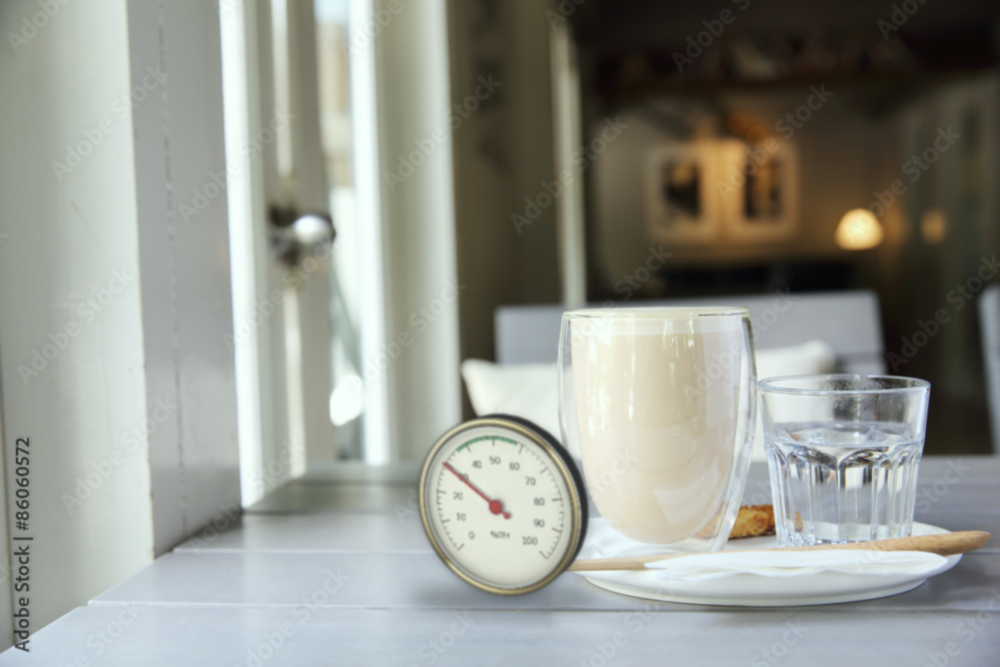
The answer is value=30 unit=%
